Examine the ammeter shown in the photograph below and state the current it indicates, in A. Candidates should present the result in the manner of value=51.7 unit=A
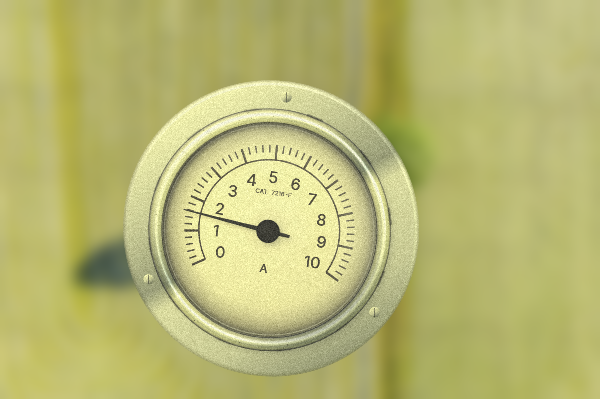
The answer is value=1.6 unit=A
